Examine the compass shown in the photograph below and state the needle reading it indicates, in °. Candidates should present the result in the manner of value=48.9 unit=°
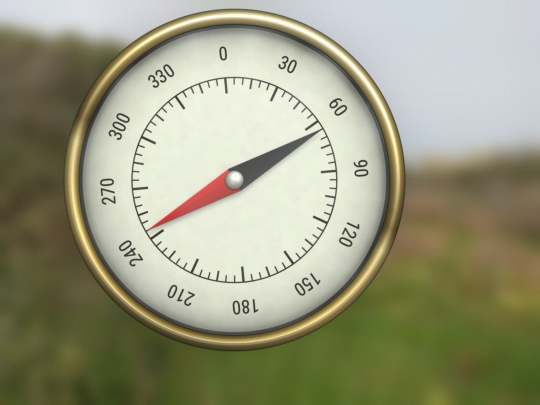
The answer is value=245 unit=°
